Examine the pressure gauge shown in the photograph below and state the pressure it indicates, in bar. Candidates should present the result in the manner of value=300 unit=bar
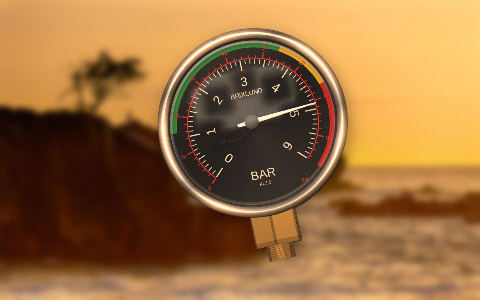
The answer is value=4.9 unit=bar
